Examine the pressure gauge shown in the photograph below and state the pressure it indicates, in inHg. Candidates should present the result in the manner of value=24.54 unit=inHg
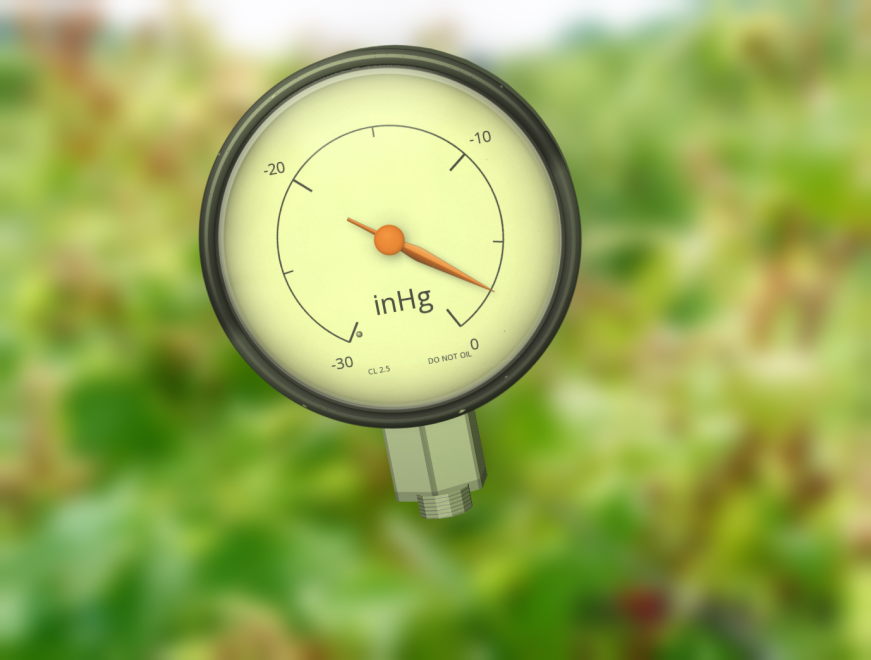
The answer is value=-2.5 unit=inHg
